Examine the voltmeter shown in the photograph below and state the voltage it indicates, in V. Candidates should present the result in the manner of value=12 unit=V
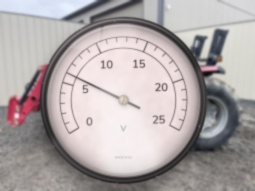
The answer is value=6 unit=V
